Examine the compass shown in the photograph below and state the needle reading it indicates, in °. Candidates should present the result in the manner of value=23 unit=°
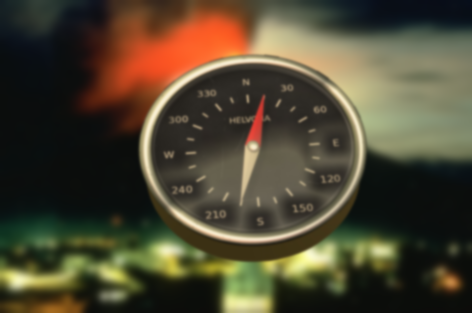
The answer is value=15 unit=°
